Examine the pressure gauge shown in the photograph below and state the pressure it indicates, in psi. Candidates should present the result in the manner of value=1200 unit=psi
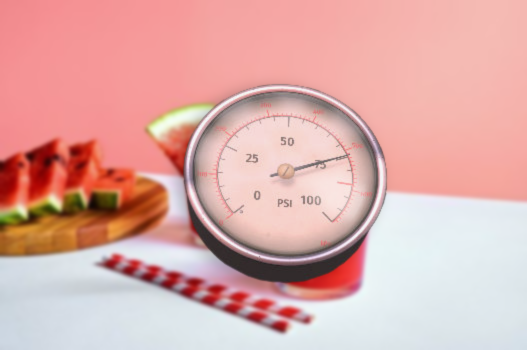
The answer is value=75 unit=psi
